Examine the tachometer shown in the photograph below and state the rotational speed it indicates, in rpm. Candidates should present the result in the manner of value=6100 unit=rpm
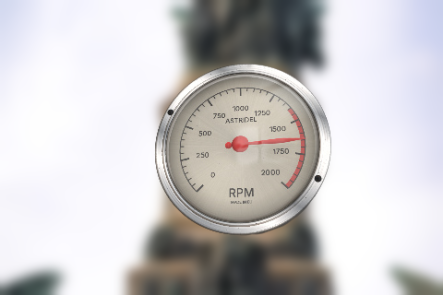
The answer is value=1650 unit=rpm
